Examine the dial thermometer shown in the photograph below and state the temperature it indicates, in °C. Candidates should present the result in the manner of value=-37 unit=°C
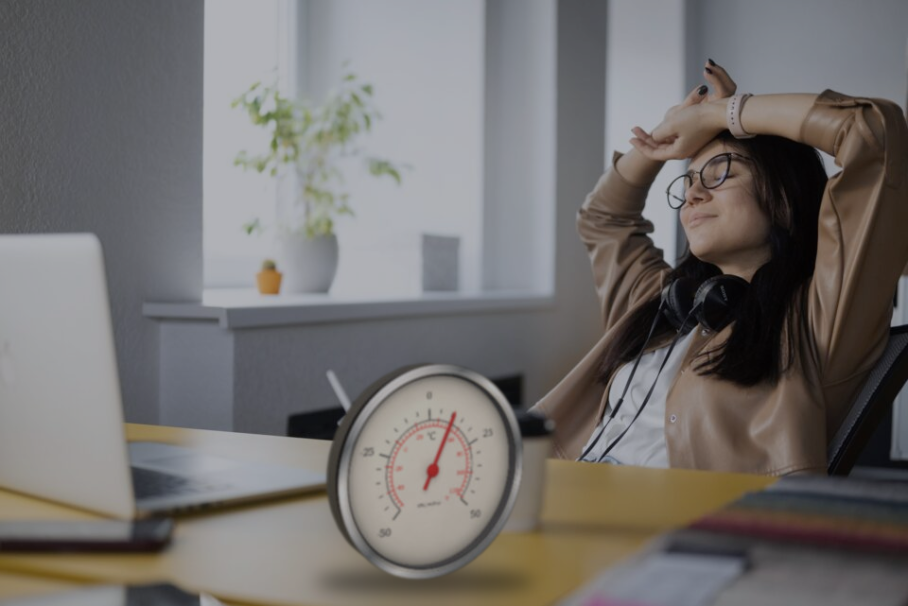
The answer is value=10 unit=°C
